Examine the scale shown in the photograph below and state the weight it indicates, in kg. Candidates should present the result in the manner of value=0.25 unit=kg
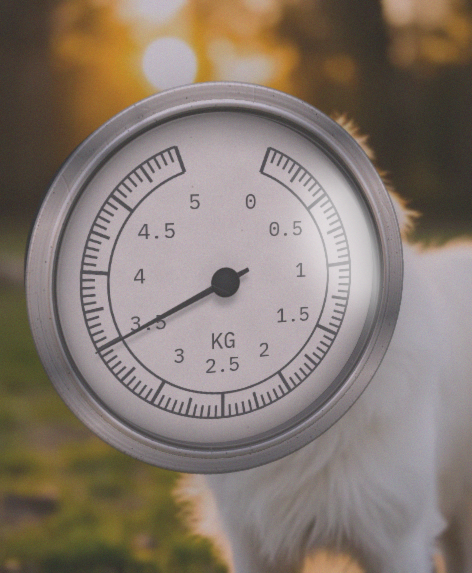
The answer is value=3.5 unit=kg
